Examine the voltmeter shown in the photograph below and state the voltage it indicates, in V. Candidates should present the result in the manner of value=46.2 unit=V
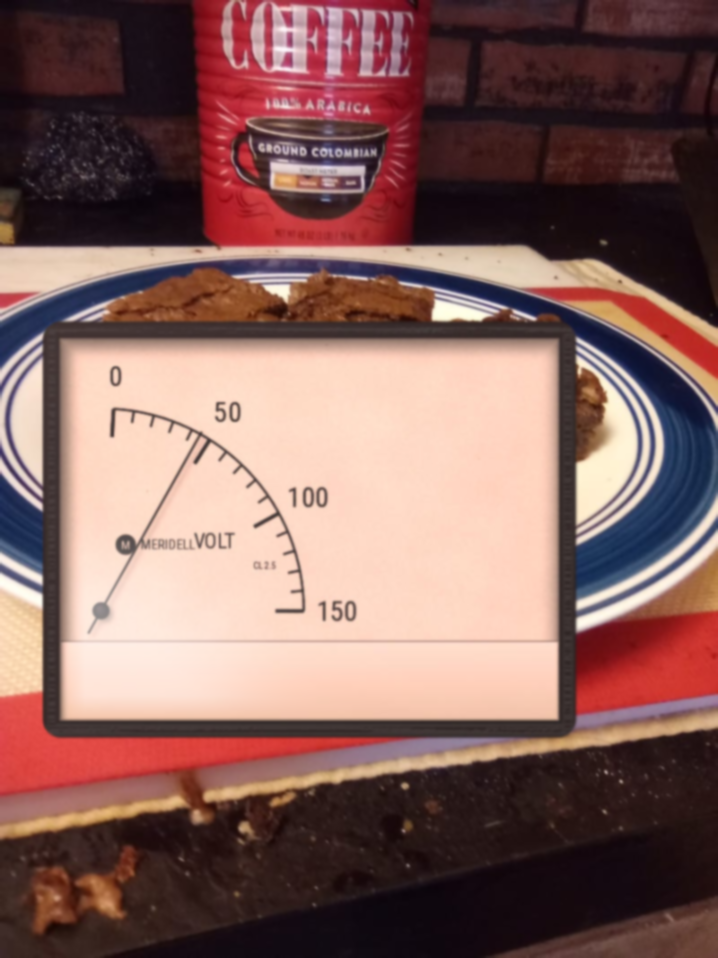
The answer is value=45 unit=V
